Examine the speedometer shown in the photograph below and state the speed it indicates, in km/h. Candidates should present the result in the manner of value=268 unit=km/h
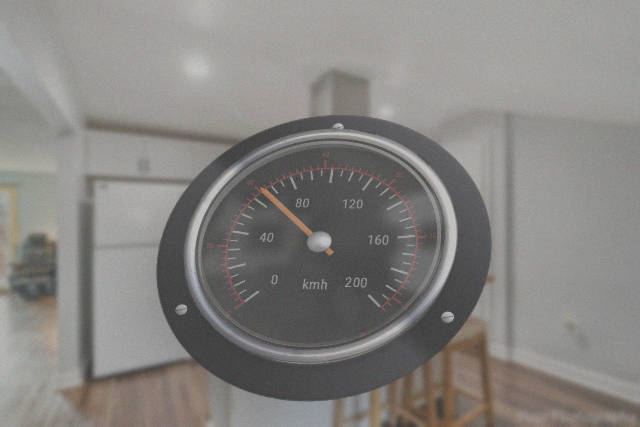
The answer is value=65 unit=km/h
